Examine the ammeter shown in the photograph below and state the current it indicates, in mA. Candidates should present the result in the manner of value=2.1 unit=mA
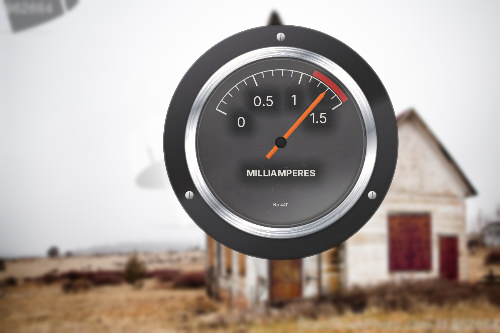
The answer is value=1.3 unit=mA
